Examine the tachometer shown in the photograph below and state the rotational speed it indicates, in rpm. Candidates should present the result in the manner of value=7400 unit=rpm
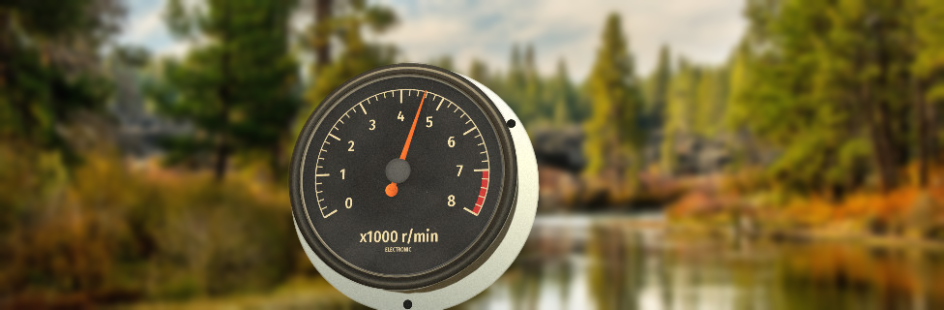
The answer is value=4600 unit=rpm
